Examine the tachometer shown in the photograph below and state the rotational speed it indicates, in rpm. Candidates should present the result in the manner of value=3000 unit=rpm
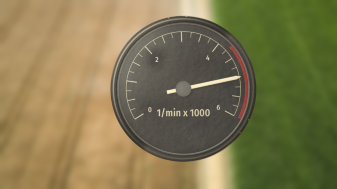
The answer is value=5000 unit=rpm
